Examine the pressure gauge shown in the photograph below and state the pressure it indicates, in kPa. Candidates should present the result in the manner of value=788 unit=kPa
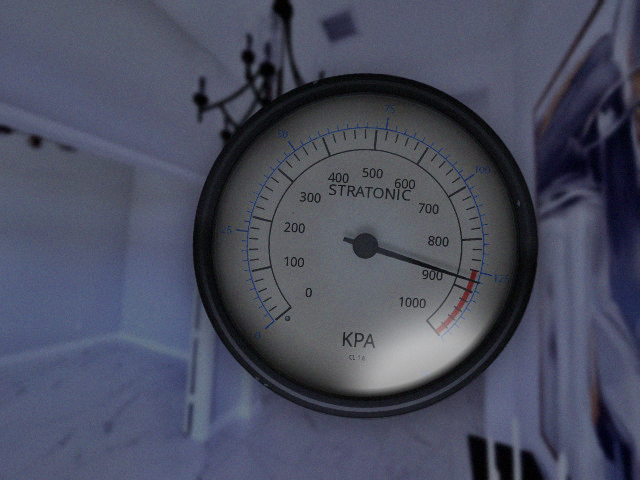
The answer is value=880 unit=kPa
